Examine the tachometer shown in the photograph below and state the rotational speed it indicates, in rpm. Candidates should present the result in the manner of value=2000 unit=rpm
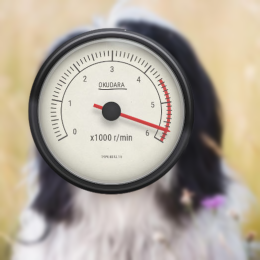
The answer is value=5700 unit=rpm
